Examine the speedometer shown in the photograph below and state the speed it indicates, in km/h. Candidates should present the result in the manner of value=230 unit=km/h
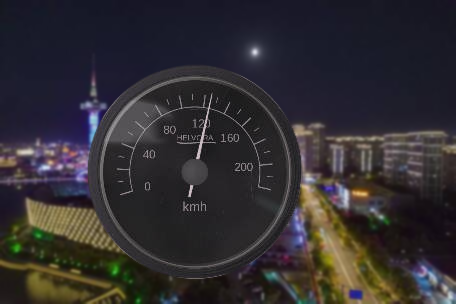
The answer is value=125 unit=km/h
